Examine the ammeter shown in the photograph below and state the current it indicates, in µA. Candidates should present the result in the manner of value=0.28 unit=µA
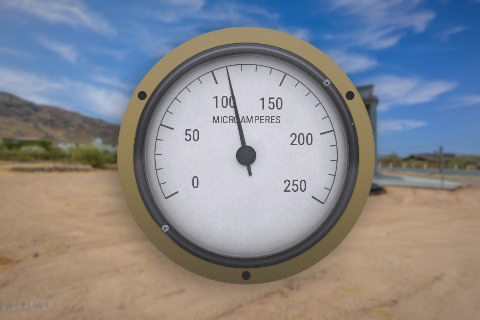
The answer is value=110 unit=µA
